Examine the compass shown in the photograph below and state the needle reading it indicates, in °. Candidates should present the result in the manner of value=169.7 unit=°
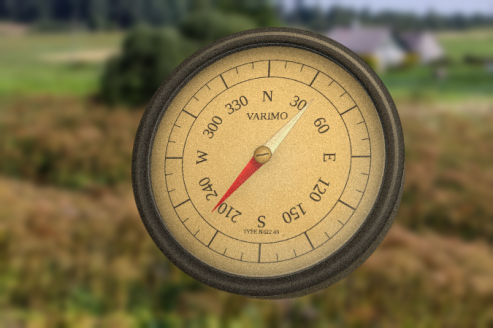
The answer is value=220 unit=°
